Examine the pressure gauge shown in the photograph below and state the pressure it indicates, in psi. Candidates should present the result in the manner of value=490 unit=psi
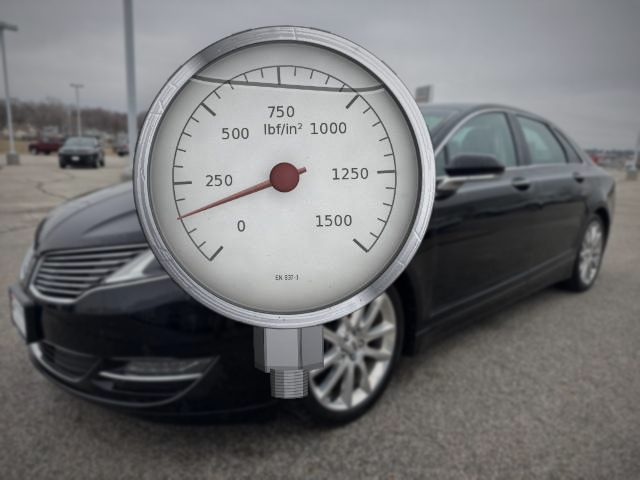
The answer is value=150 unit=psi
